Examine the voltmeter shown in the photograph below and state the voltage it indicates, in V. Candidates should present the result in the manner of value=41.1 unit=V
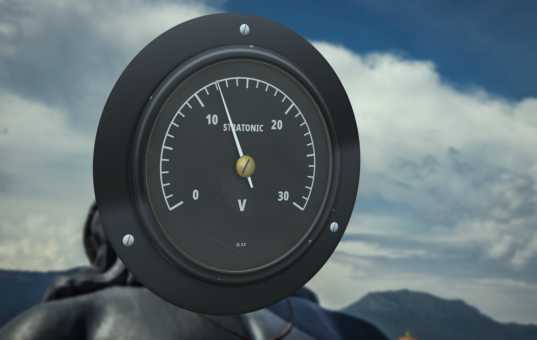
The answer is value=12 unit=V
